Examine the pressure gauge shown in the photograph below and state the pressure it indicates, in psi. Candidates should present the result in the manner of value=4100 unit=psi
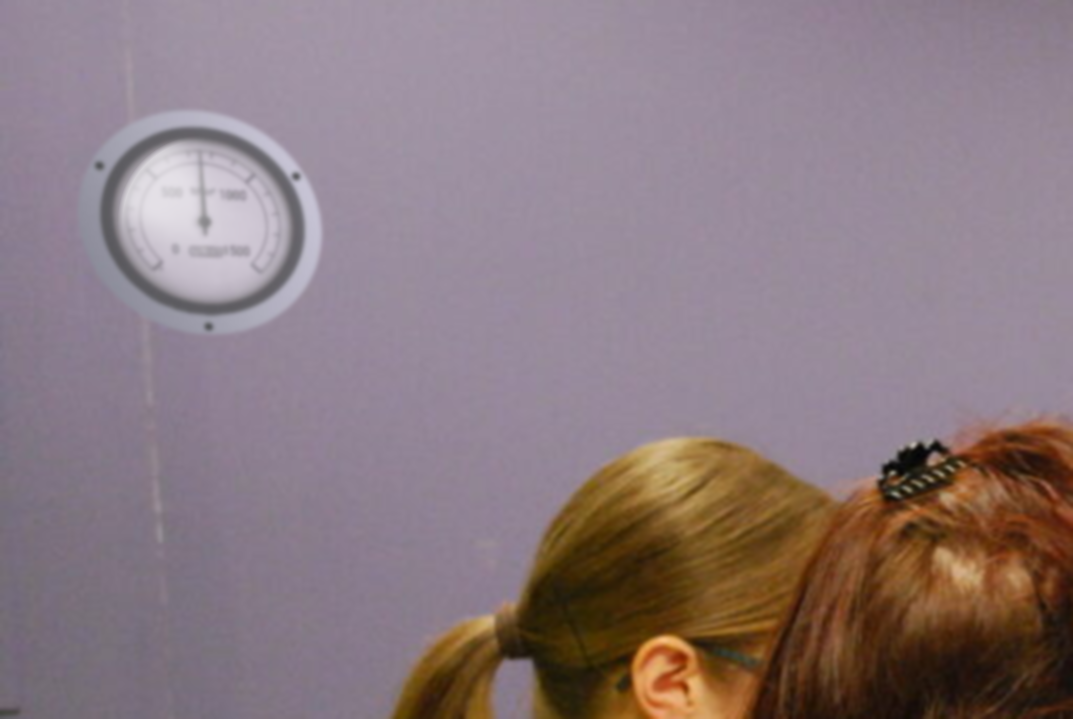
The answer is value=750 unit=psi
